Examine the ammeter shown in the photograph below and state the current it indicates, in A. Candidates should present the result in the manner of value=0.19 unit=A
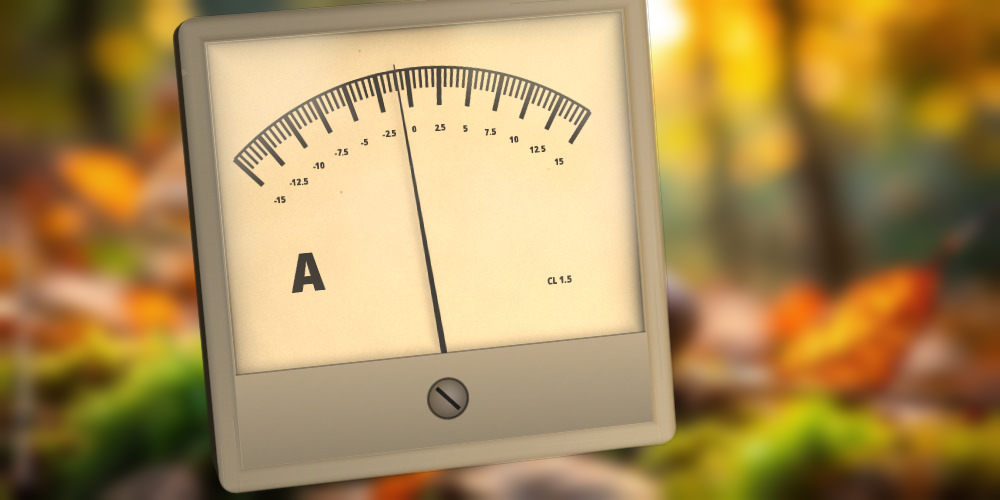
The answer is value=-1 unit=A
